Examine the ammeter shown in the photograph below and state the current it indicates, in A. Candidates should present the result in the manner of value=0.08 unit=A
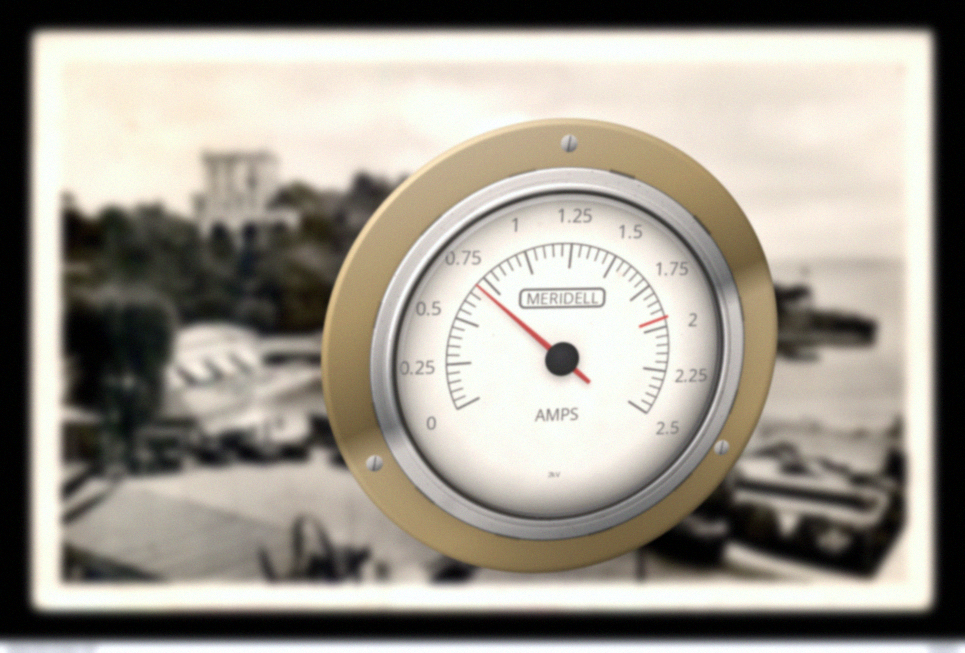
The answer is value=0.7 unit=A
